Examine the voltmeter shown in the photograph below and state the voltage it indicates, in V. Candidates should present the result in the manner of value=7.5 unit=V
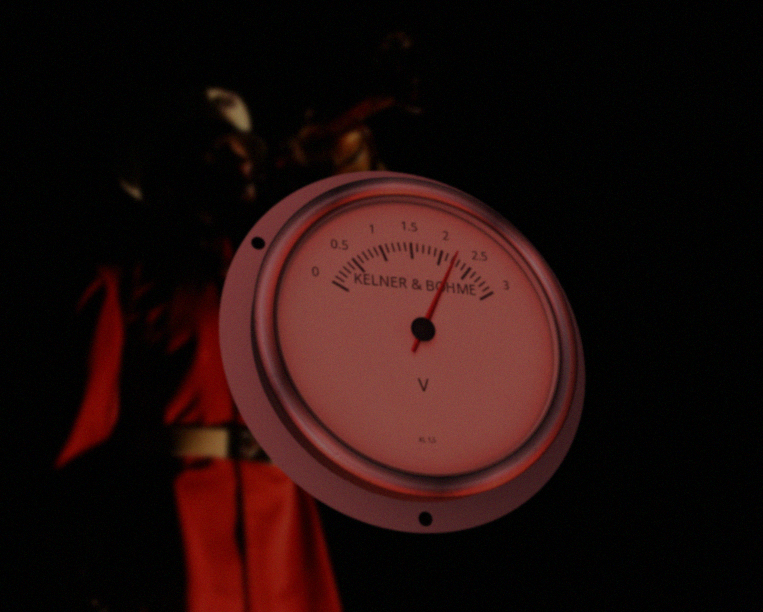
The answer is value=2.2 unit=V
